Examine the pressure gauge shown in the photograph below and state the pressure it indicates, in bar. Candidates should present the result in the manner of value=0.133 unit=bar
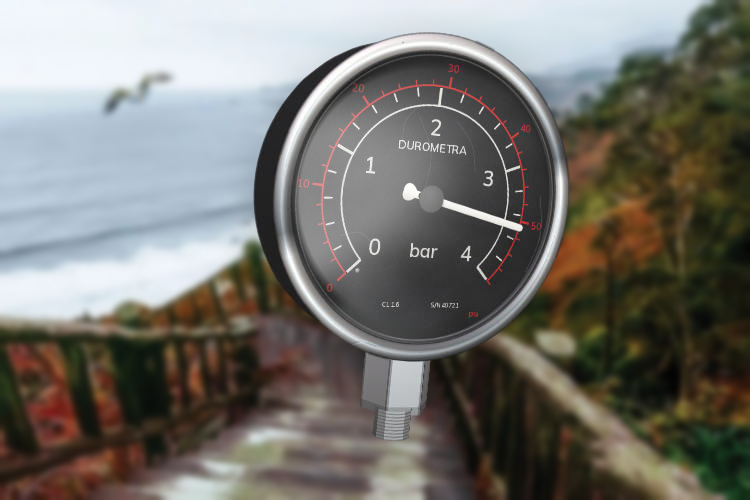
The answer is value=3.5 unit=bar
